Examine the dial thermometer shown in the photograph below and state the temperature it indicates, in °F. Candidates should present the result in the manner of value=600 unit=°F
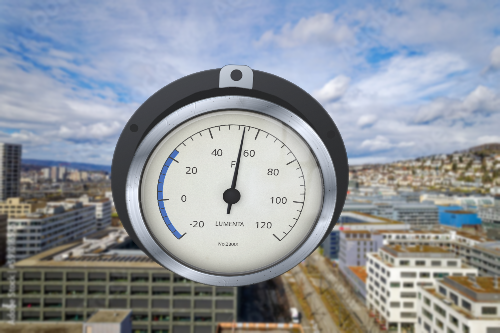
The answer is value=54 unit=°F
